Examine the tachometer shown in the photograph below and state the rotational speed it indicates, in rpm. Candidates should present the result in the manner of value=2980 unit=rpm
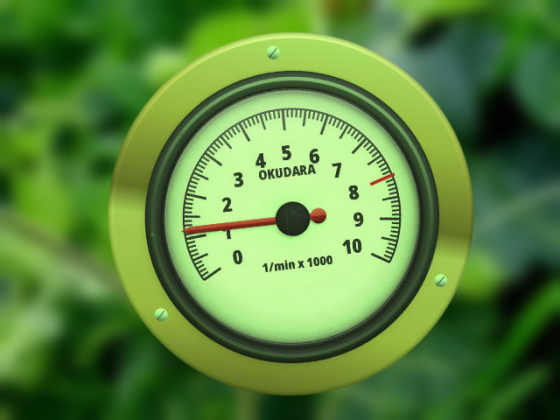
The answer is value=1200 unit=rpm
